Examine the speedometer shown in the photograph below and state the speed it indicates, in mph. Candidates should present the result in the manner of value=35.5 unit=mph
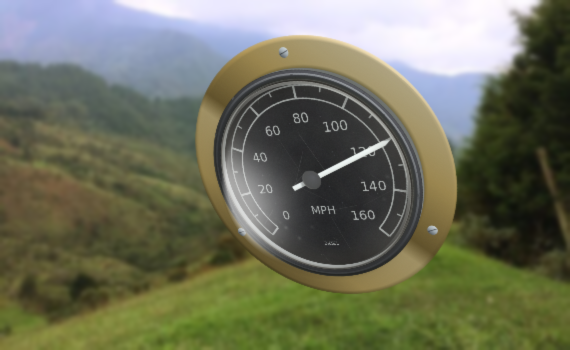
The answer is value=120 unit=mph
